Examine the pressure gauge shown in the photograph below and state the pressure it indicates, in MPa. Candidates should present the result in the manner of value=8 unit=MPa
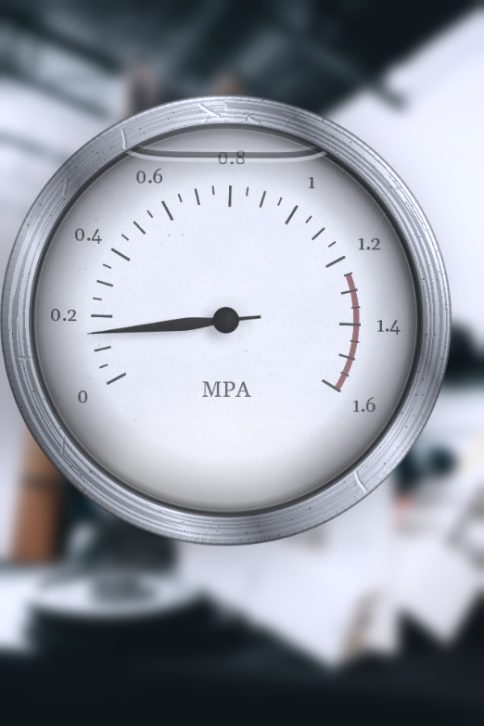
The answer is value=0.15 unit=MPa
